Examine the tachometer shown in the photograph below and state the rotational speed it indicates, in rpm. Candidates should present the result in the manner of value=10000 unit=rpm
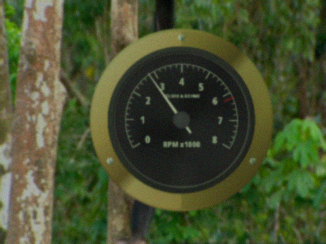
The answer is value=2800 unit=rpm
